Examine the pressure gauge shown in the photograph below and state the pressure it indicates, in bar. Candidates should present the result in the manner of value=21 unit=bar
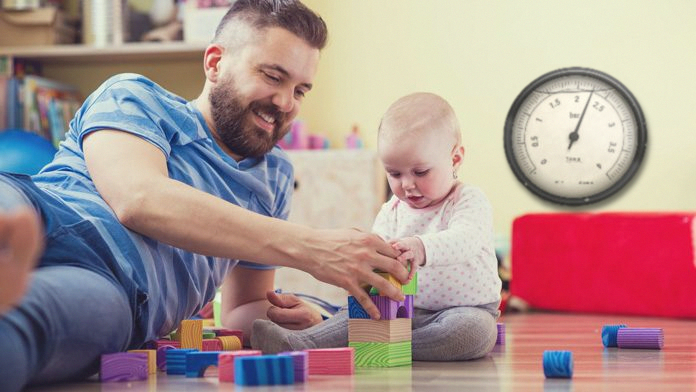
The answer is value=2.25 unit=bar
